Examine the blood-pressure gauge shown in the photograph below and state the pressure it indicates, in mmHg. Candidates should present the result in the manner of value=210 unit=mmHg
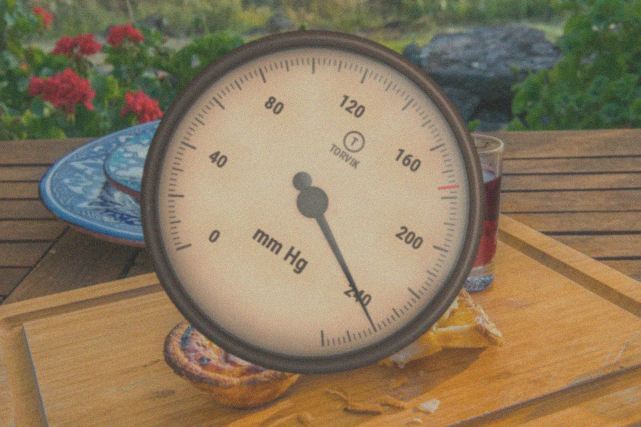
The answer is value=240 unit=mmHg
